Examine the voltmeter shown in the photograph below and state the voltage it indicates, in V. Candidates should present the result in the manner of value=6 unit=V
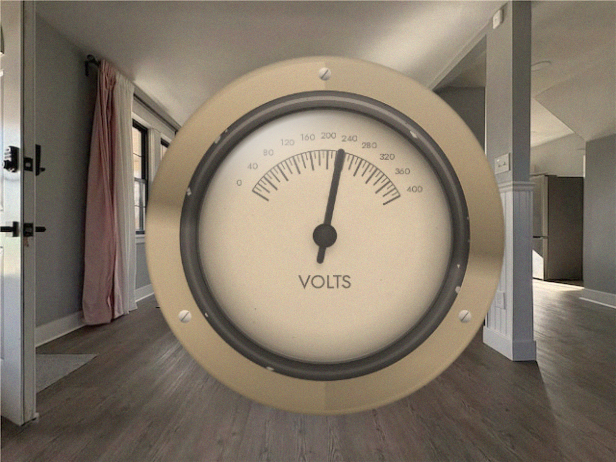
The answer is value=230 unit=V
